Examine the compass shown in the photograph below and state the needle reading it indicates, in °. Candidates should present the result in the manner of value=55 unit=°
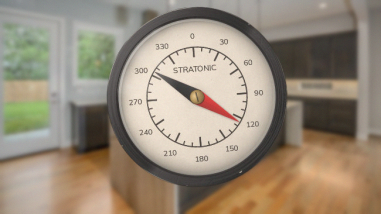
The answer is value=125 unit=°
